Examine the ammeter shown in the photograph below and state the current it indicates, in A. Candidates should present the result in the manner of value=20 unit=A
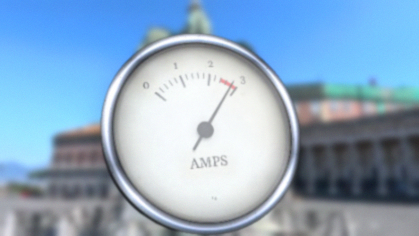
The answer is value=2.8 unit=A
